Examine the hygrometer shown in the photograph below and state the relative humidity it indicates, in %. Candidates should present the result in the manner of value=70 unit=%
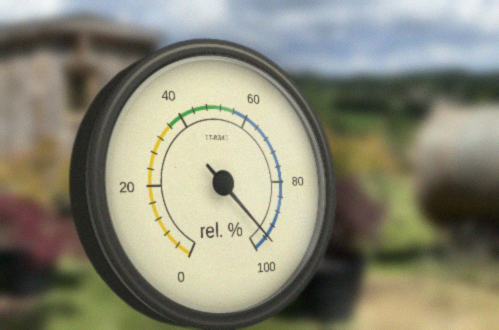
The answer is value=96 unit=%
